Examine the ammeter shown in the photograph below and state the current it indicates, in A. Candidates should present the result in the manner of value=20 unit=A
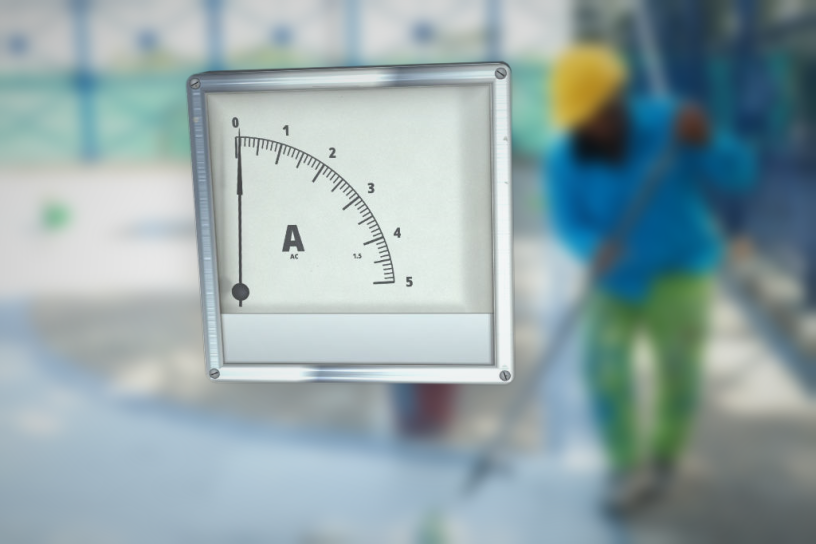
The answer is value=0.1 unit=A
